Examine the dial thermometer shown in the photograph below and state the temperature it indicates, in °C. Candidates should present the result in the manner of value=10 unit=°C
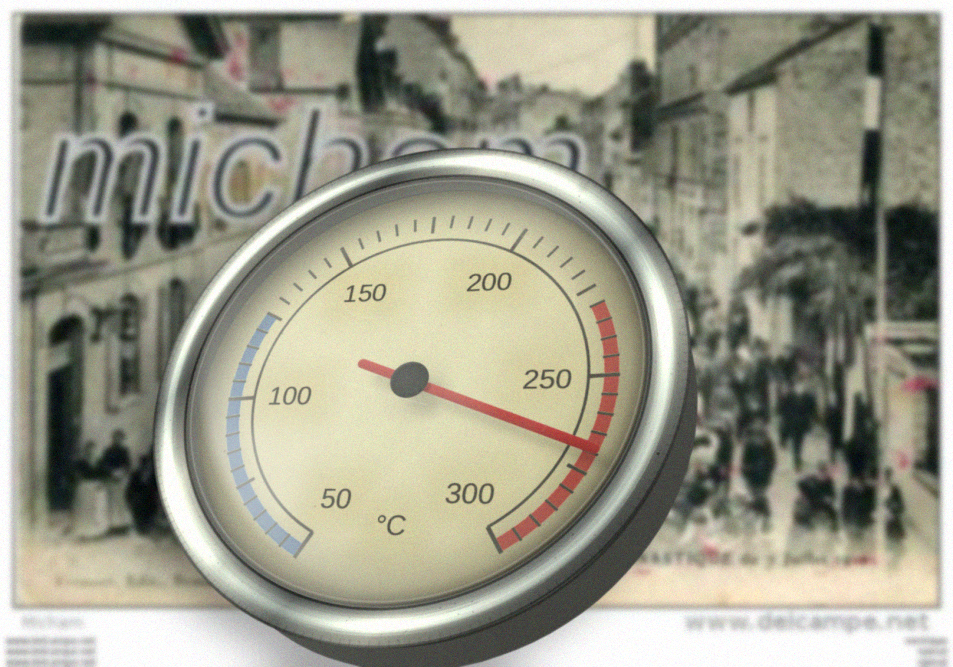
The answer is value=270 unit=°C
